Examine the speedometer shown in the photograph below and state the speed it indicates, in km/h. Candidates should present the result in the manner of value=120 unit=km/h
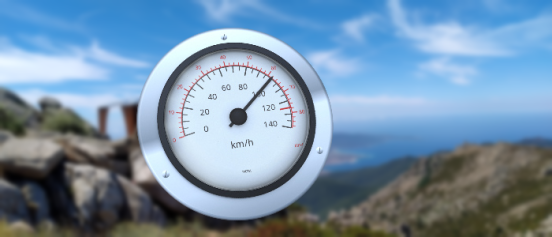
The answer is value=100 unit=km/h
